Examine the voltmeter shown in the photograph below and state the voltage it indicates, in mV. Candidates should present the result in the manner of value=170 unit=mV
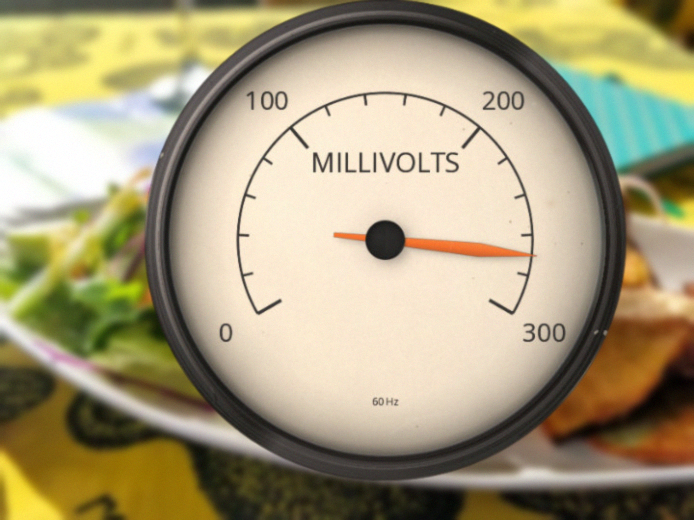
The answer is value=270 unit=mV
